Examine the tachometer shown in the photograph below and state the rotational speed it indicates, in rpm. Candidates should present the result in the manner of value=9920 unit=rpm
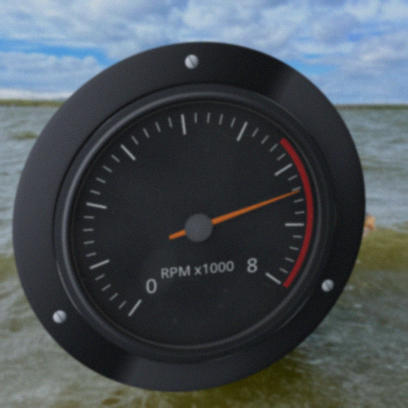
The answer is value=6400 unit=rpm
